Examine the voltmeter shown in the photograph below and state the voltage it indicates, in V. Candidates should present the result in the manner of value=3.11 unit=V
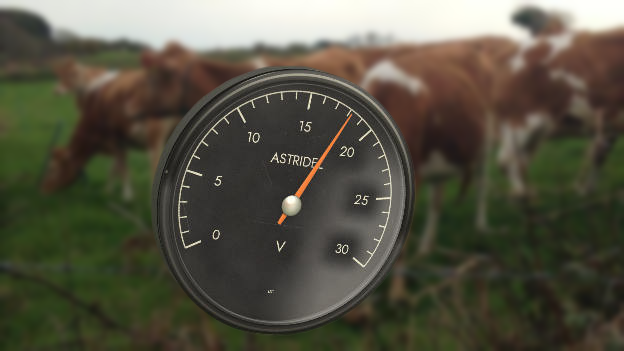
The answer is value=18 unit=V
